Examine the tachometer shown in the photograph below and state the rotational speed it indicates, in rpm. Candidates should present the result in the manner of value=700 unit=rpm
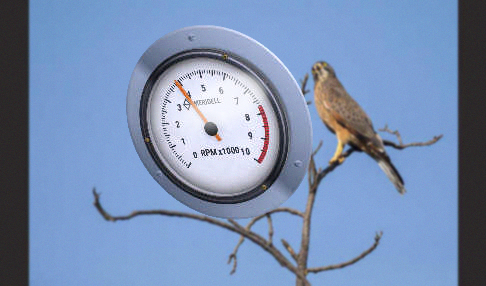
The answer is value=4000 unit=rpm
